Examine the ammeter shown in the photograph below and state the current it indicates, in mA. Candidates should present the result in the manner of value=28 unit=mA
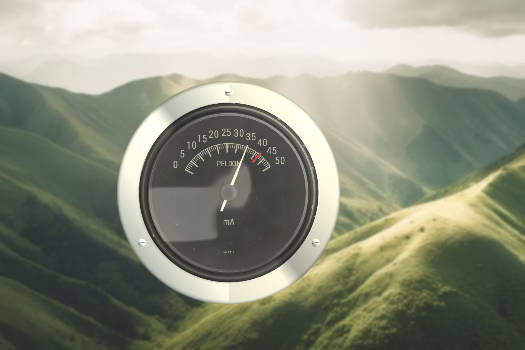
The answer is value=35 unit=mA
